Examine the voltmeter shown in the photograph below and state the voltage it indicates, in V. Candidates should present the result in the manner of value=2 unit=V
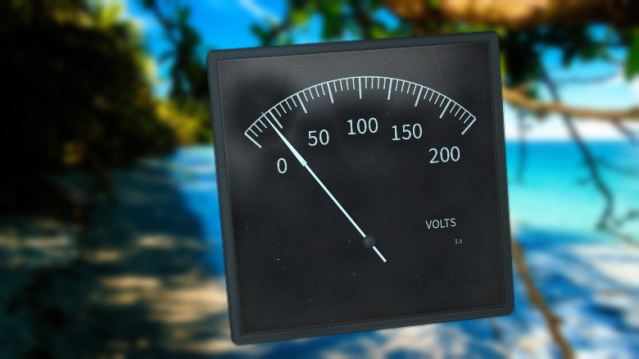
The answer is value=20 unit=V
